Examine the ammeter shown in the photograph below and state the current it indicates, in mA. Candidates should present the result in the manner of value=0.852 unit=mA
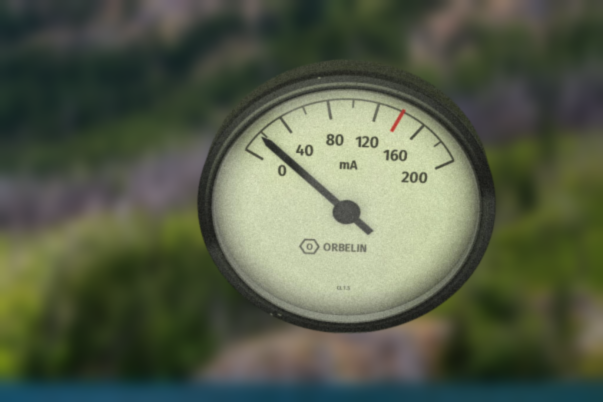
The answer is value=20 unit=mA
